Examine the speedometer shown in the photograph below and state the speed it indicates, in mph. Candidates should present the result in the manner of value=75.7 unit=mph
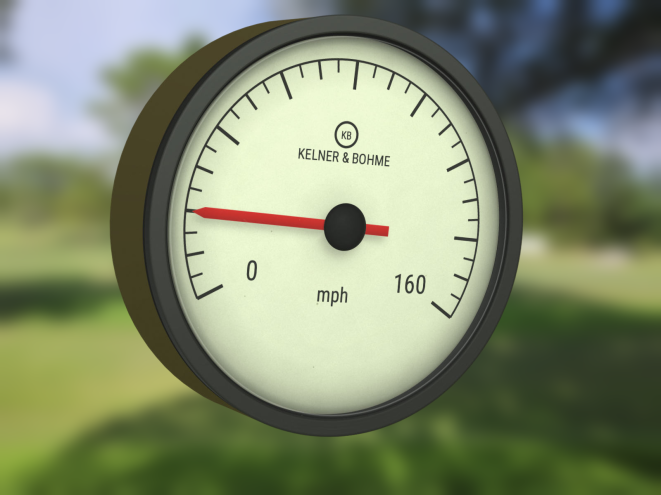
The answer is value=20 unit=mph
